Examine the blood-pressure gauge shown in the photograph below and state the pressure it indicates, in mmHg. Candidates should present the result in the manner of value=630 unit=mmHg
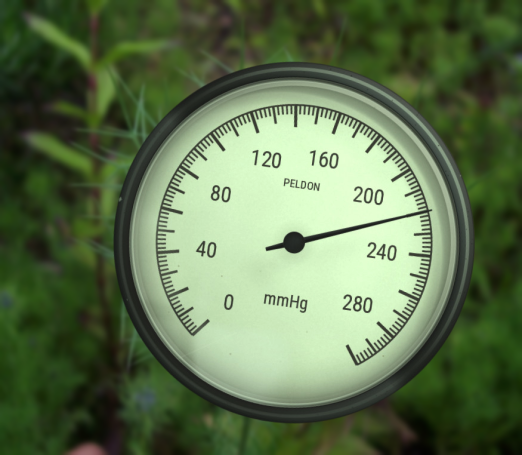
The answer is value=220 unit=mmHg
